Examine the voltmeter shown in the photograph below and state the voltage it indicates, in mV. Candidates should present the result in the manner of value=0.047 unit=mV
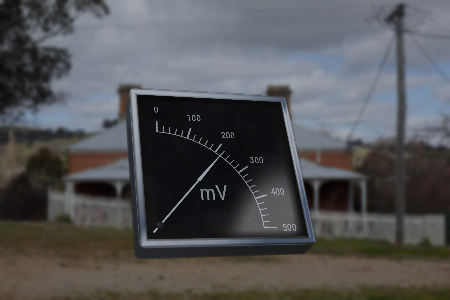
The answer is value=220 unit=mV
